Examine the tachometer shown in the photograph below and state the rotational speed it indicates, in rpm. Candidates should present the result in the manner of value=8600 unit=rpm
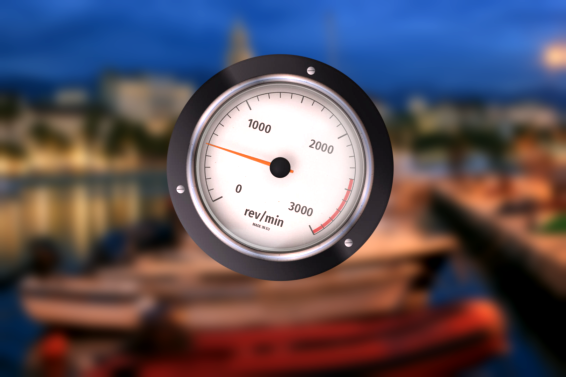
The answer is value=500 unit=rpm
